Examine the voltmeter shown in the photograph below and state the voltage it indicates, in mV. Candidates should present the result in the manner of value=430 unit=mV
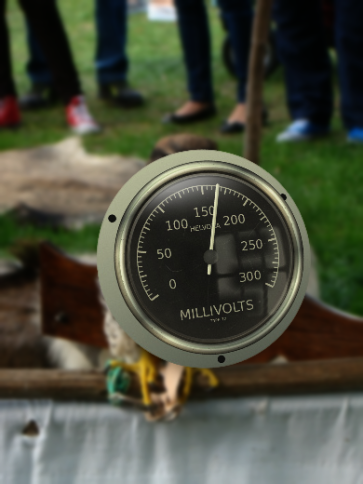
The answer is value=165 unit=mV
